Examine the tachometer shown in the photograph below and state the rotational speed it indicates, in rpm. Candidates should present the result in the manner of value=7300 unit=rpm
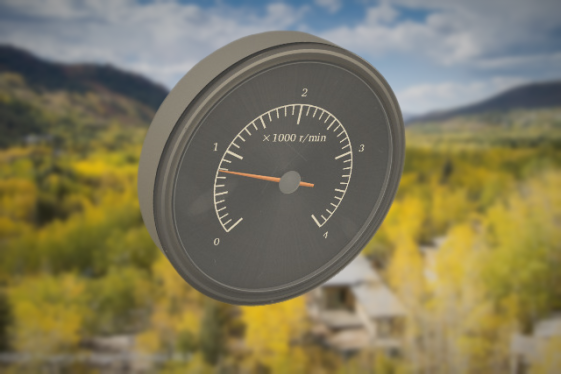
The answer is value=800 unit=rpm
